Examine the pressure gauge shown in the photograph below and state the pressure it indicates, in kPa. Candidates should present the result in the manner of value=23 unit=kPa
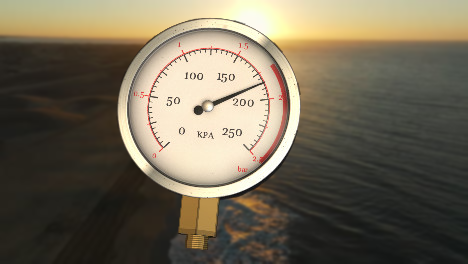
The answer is value=185 unit=kPa
